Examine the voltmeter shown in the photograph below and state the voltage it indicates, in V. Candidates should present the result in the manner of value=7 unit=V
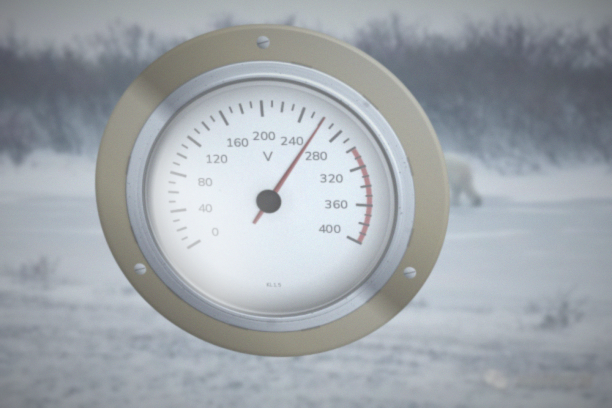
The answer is value=260 unit=V
